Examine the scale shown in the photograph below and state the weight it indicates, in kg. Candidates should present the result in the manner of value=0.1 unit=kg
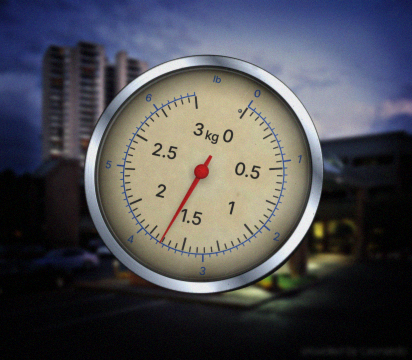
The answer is value=1.65 unit=kg
